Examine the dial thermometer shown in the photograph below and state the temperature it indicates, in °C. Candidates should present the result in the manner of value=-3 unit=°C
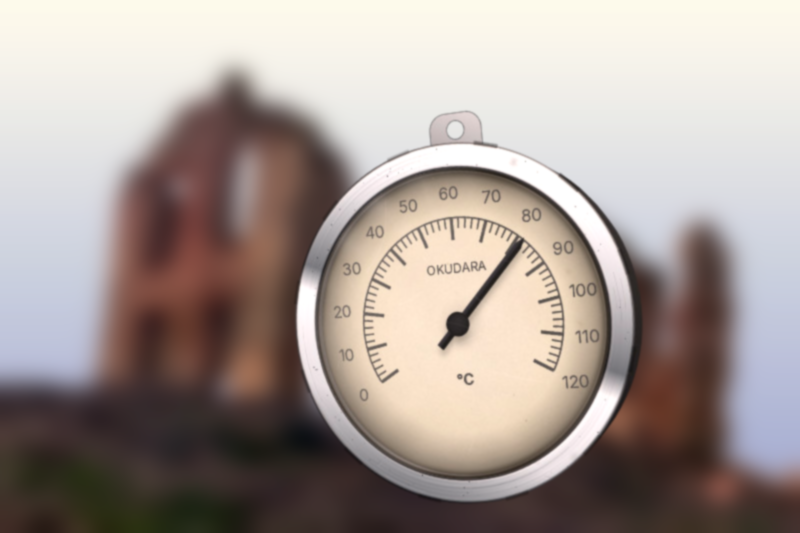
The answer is value=82 unit=°C
